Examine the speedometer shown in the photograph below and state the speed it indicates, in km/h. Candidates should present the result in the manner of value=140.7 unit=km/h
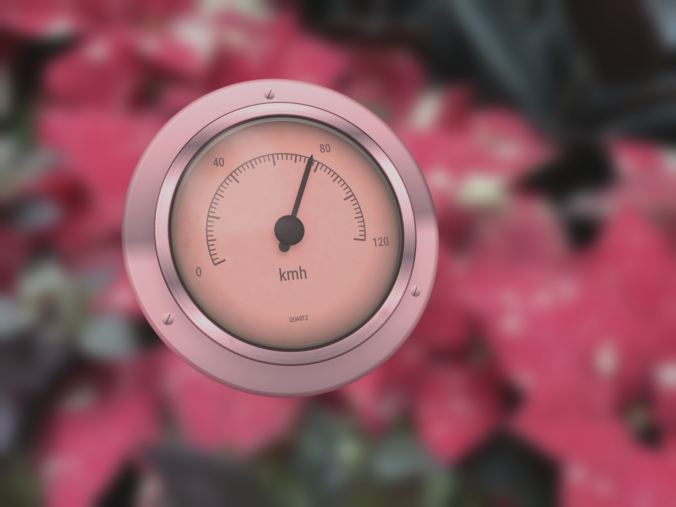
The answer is value=76 unit=km/h
